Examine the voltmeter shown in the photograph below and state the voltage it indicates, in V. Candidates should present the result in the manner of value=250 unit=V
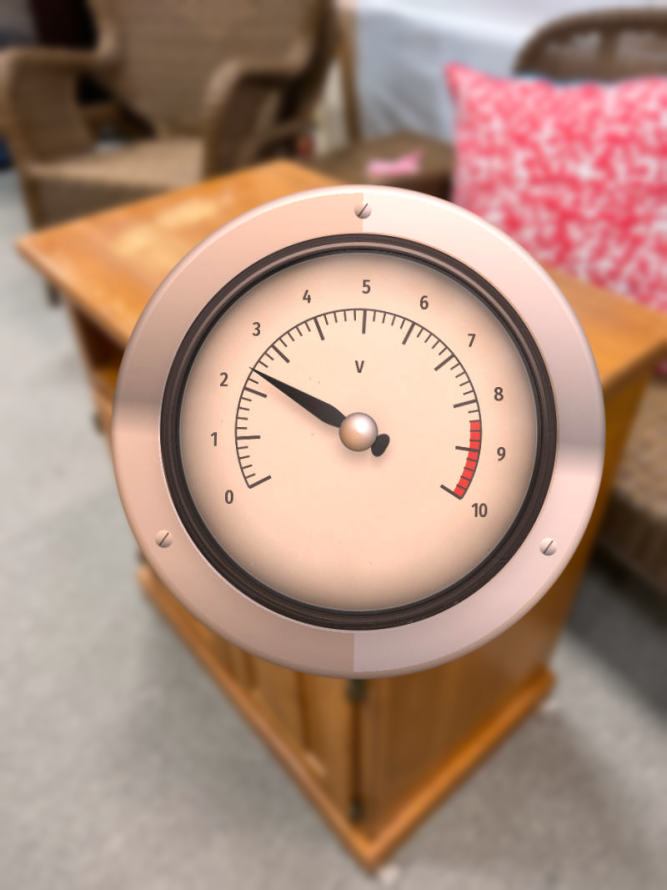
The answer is value=2.4 unit=V
